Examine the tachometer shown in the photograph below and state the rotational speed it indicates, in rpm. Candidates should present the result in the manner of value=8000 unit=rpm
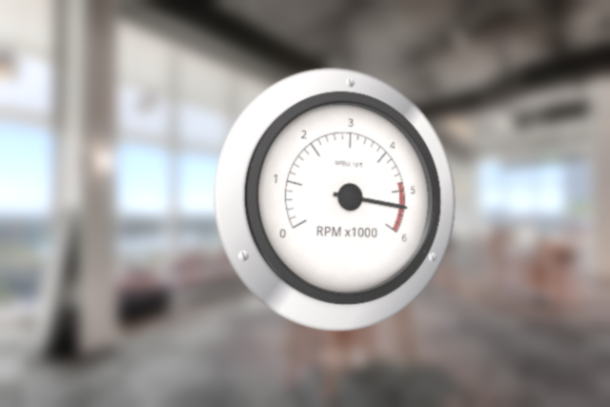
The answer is value=5400 unit=rpm
